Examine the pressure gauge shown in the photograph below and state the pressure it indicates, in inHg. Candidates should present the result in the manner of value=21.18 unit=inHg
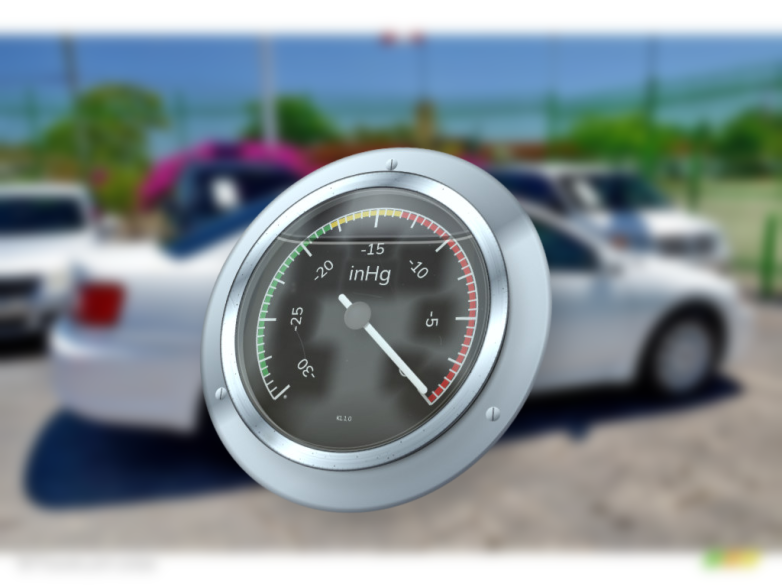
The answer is value=-0.25 unit=inHg
